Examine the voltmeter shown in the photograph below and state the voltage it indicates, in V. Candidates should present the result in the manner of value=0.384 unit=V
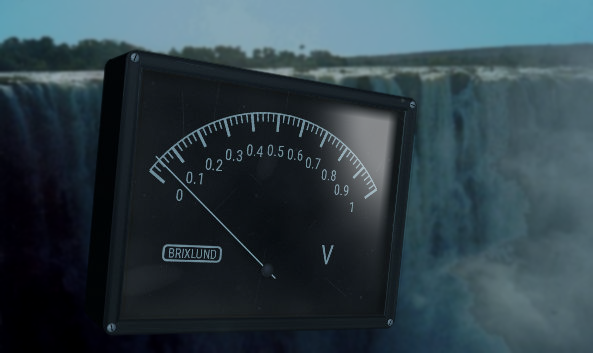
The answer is value=0.04 unit=V
